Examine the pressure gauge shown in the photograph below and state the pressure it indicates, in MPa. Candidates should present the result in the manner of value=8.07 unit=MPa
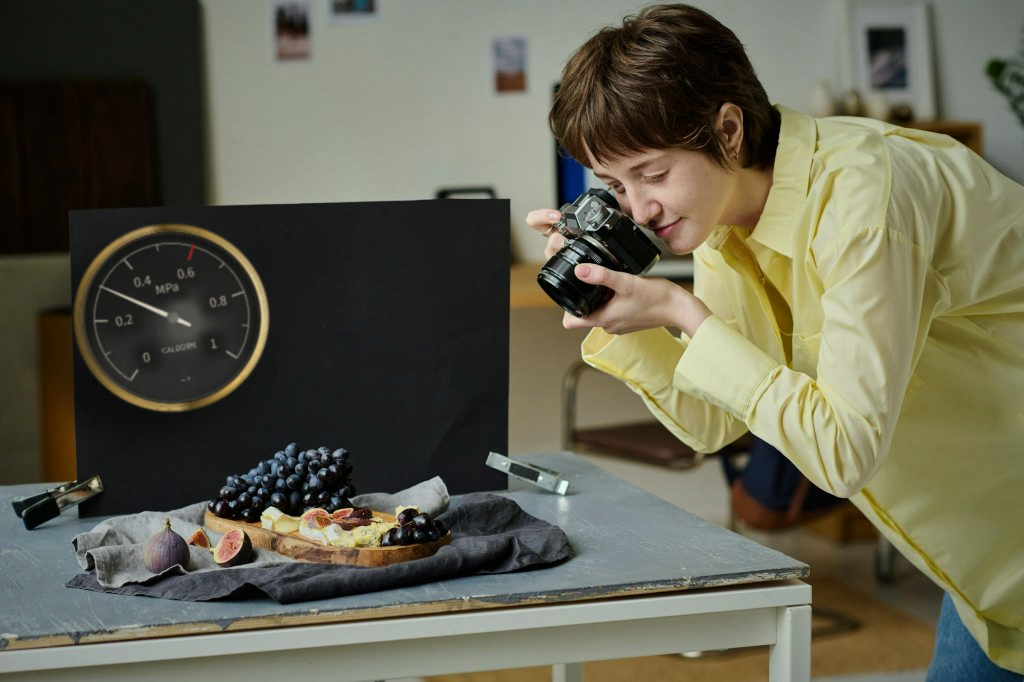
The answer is value=0.3 unit=MPa
